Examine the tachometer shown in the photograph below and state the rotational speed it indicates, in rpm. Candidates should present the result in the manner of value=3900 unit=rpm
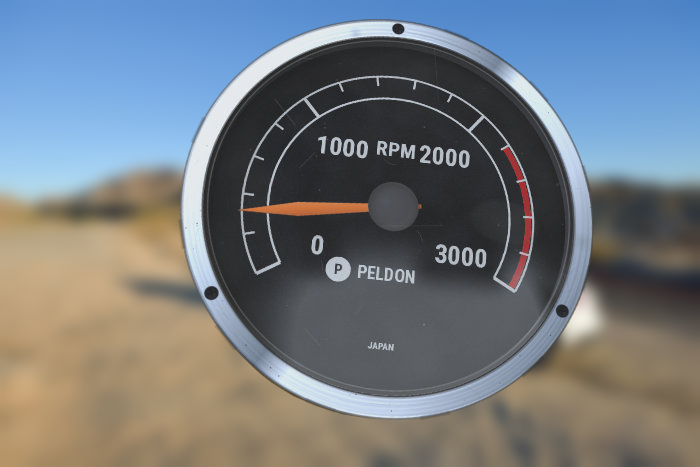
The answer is value=300 unit=rpm
